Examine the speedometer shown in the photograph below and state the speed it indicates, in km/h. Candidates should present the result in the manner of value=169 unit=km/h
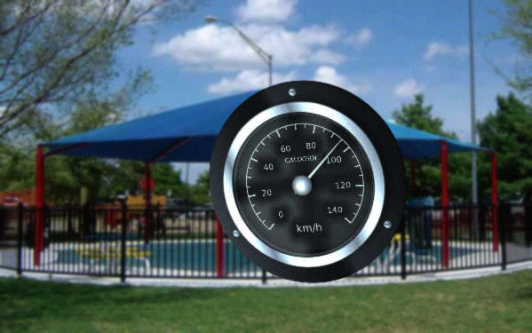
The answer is value=95 unit=km/h
